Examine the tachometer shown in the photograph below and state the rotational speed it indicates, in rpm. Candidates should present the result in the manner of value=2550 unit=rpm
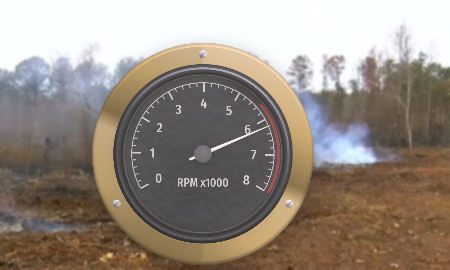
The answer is value=6200 unit=rpm
